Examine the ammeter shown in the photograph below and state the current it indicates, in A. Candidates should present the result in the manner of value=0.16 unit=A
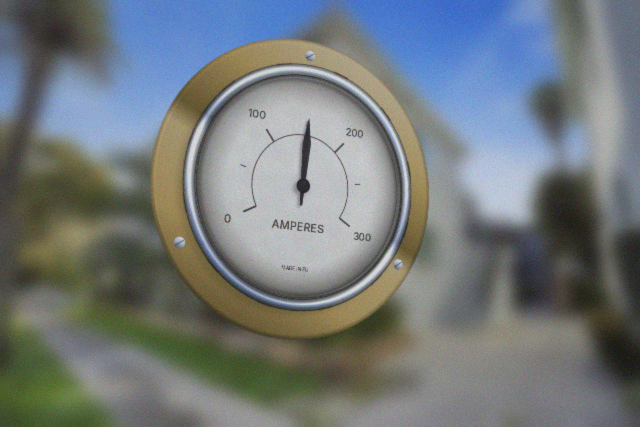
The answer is value=150 unit=A
